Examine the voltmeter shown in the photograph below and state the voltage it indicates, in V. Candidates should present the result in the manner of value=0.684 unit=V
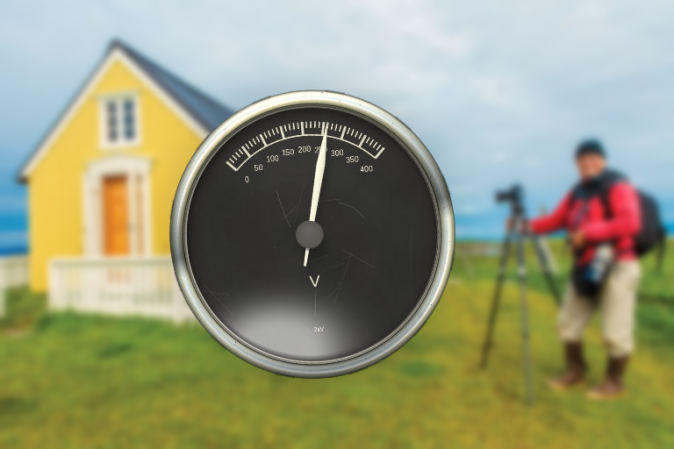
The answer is value=260 unit=V
